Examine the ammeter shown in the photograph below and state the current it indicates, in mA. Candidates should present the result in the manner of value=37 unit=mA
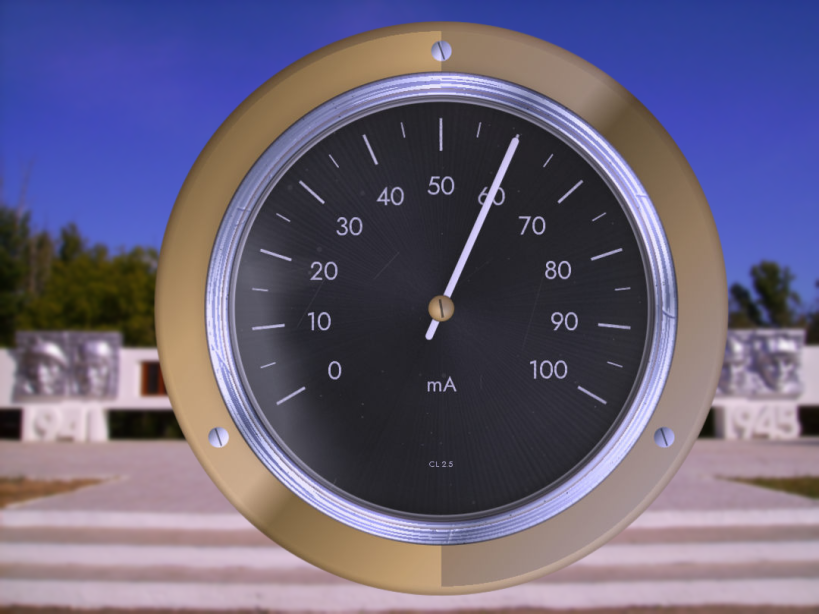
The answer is value=60 unit=mA
